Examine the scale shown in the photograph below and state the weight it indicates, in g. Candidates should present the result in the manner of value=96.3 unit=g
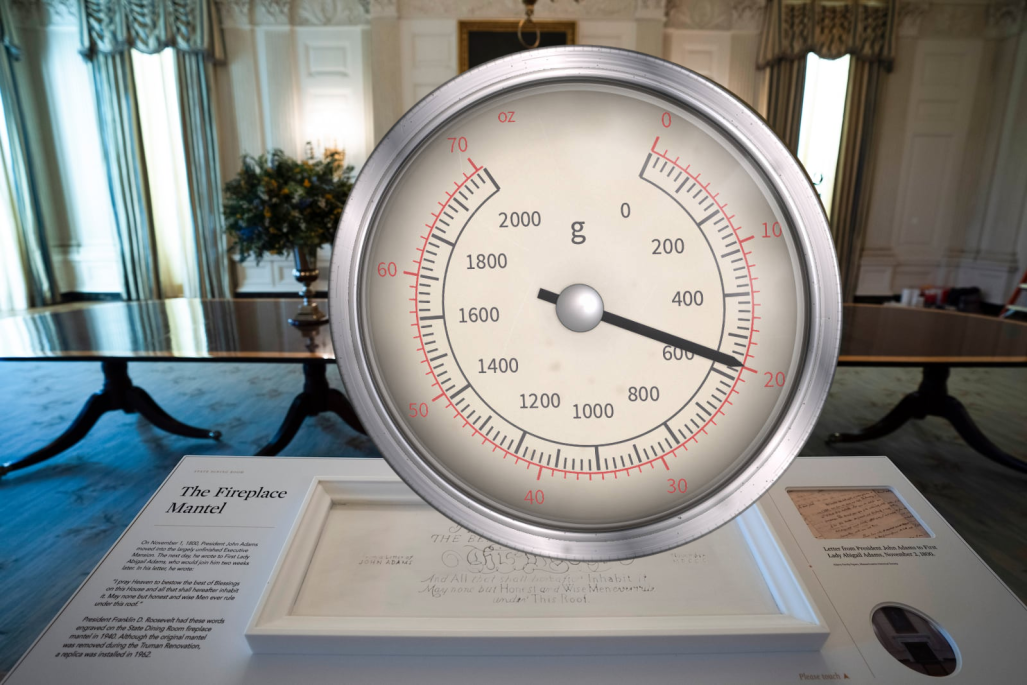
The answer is value=560 unit=g
